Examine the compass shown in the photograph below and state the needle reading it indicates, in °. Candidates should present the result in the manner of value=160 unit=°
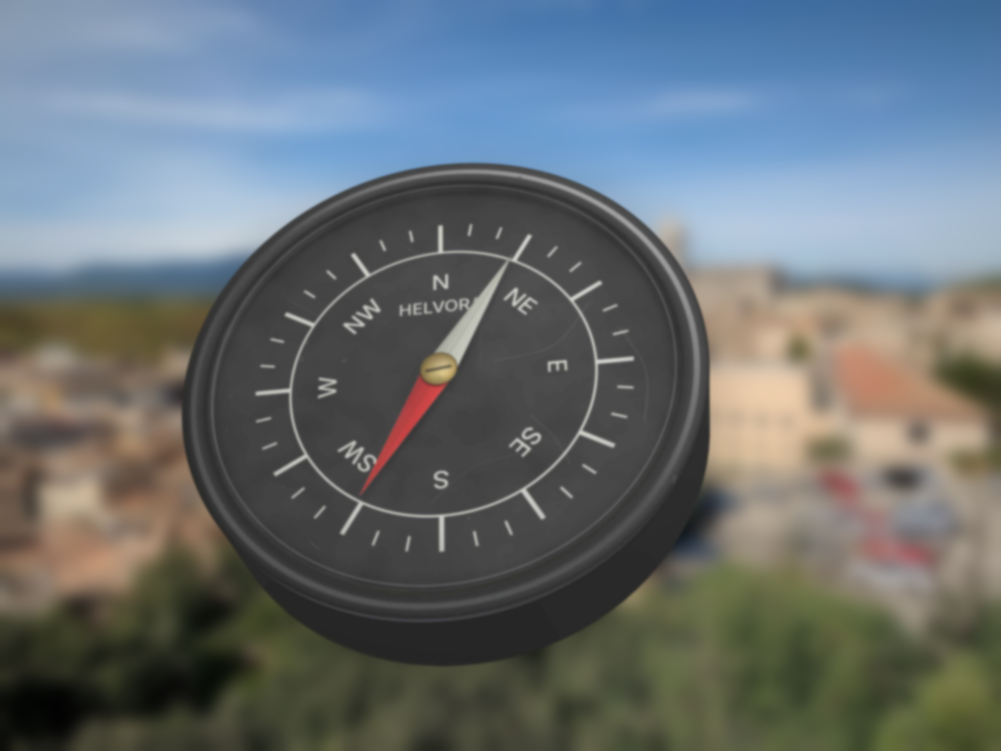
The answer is value=210 unit=°
